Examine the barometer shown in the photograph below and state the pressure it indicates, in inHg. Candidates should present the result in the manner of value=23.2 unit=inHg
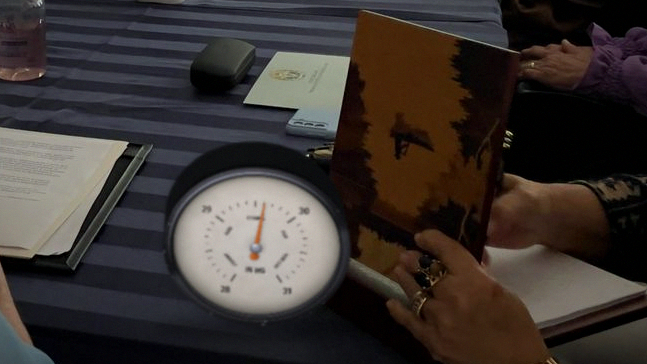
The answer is value=29.6 unit=inHg
